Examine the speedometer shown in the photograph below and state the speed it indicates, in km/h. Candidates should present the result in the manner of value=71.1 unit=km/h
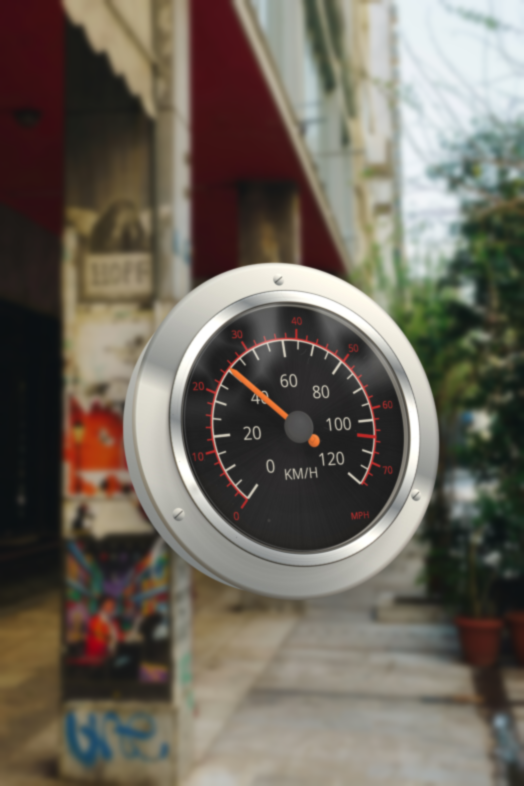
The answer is value=40 unit=km/h
